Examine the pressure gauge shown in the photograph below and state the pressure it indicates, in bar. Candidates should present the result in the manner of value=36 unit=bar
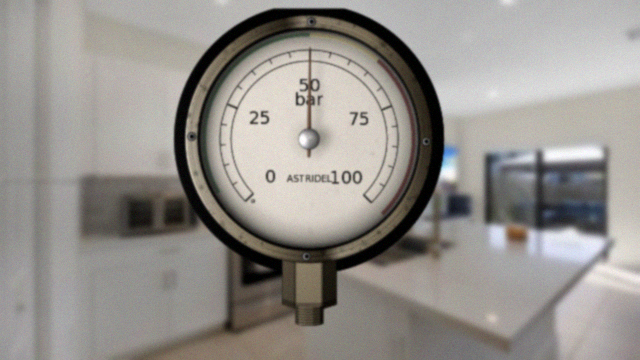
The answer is value=50 unit=bar
